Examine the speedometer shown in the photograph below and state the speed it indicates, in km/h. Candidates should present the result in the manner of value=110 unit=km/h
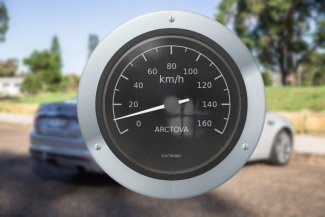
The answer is value=10 unit=km/h
